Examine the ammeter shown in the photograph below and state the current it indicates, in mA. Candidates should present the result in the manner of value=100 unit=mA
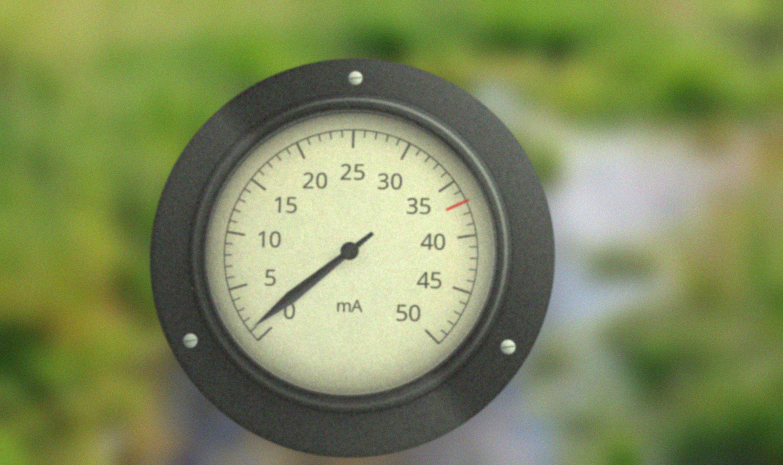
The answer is value=1 unit=mA
